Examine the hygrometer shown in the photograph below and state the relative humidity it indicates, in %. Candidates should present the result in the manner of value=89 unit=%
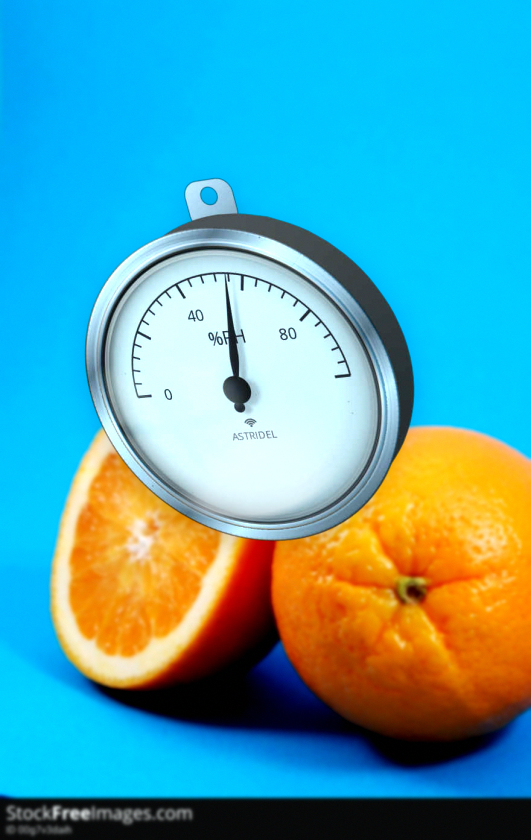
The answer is value=56 unit=%
